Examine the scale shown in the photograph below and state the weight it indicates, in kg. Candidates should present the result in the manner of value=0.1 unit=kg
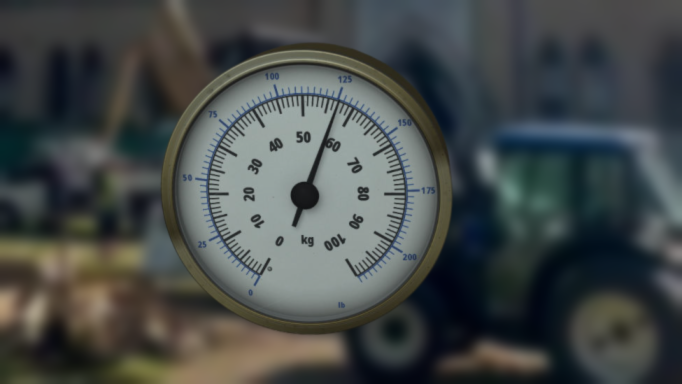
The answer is value=57 unit=kg
